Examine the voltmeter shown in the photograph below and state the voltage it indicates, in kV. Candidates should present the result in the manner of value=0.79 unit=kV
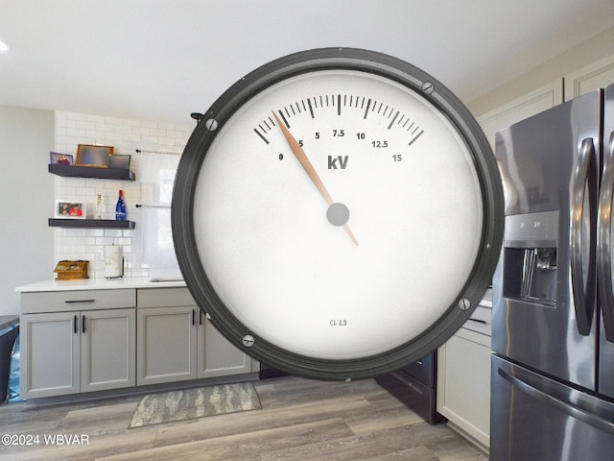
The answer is value=2 unit=kV
